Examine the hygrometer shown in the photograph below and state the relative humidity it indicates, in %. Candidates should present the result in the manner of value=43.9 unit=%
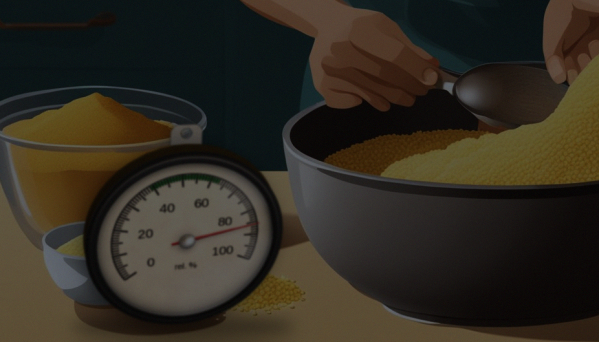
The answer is value=85 unit=%
